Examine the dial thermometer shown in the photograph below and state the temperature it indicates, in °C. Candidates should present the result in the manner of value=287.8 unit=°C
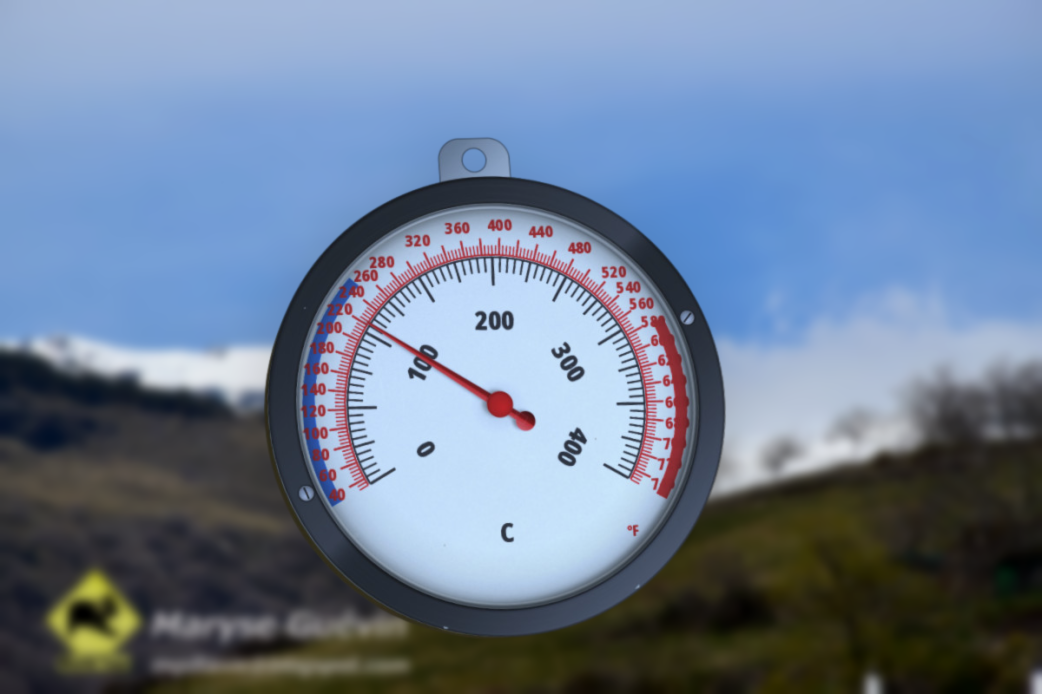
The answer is value=105 unit=°C
